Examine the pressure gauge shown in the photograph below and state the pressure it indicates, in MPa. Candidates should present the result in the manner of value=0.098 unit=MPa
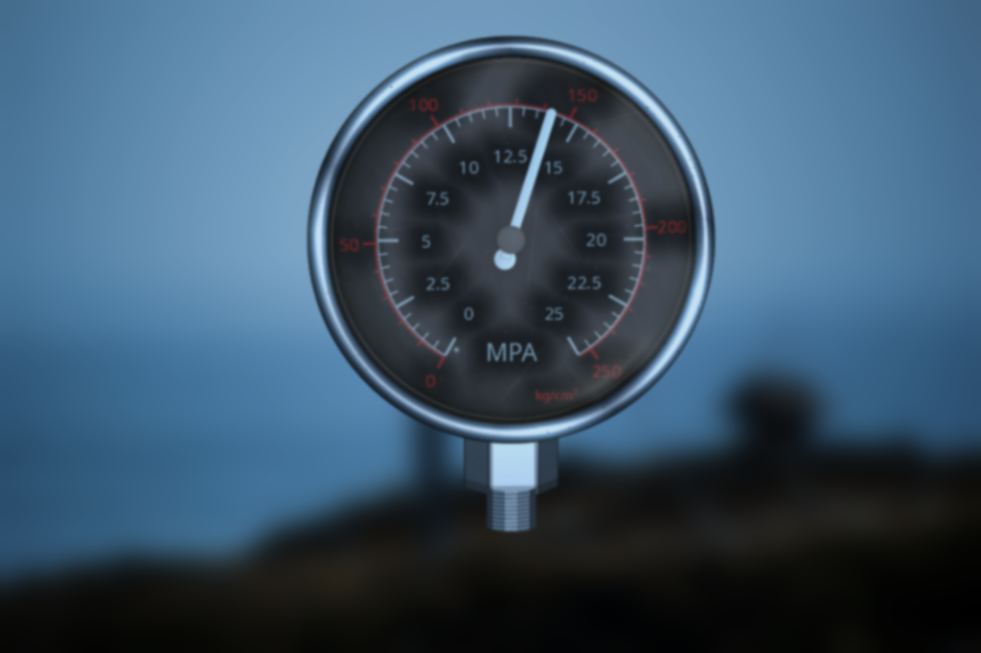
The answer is value=14 unit=MPa
